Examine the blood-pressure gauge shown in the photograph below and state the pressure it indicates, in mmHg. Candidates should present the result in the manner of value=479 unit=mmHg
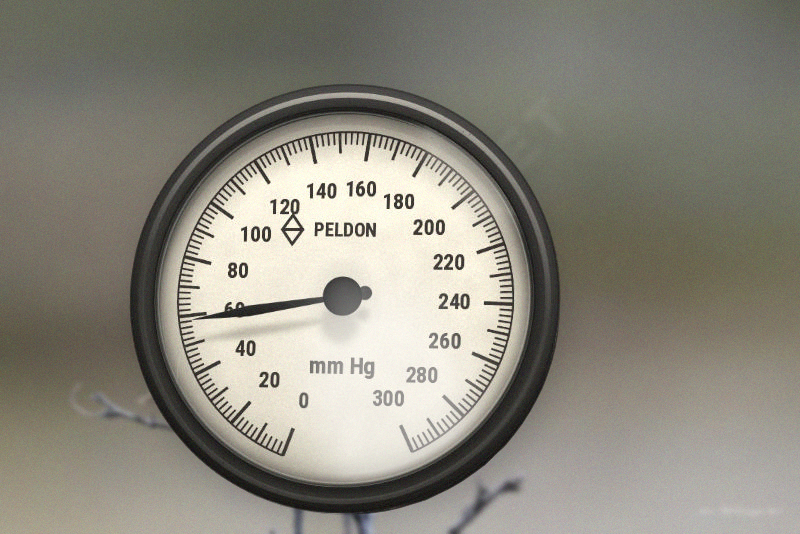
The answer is value=58 unit=mmHg
